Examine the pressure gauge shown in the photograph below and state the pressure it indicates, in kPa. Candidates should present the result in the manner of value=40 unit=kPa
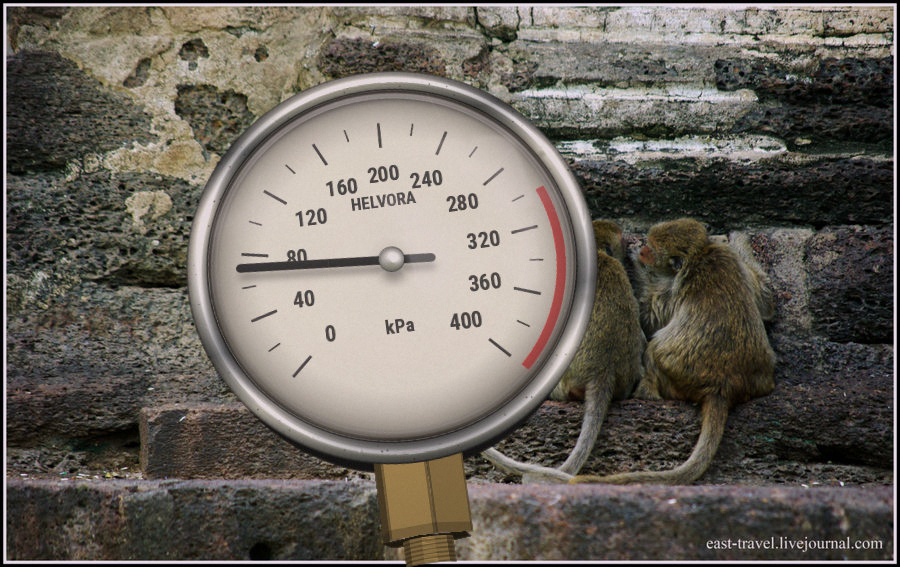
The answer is value=70 unit=kPa
